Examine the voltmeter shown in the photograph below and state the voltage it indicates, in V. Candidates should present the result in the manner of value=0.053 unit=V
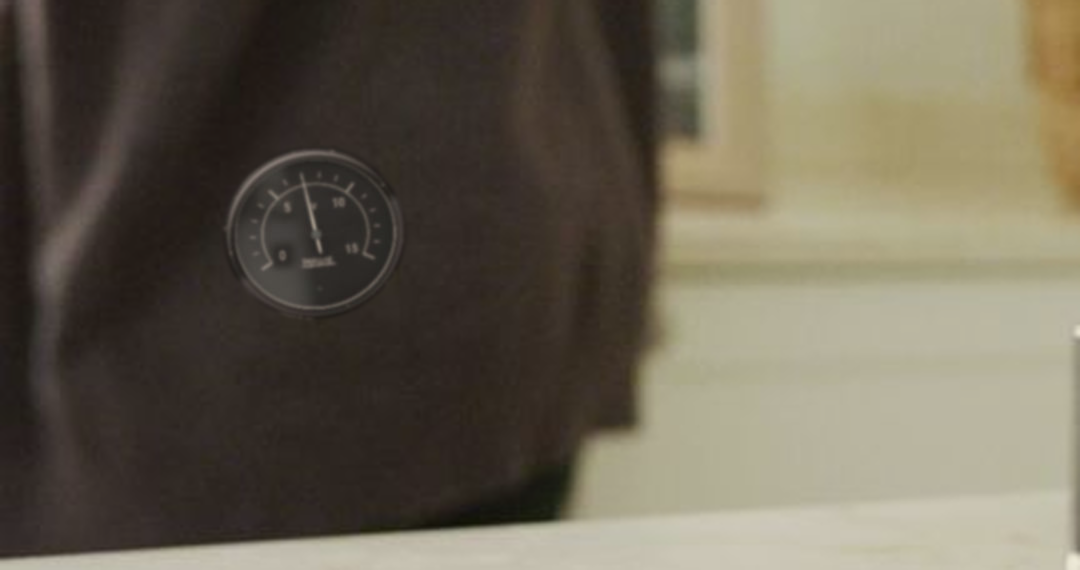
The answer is value=7 unit=V
